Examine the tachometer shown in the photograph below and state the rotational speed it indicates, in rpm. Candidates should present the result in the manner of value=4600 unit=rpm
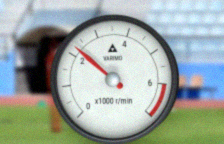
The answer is value=2250 unit=rpm
